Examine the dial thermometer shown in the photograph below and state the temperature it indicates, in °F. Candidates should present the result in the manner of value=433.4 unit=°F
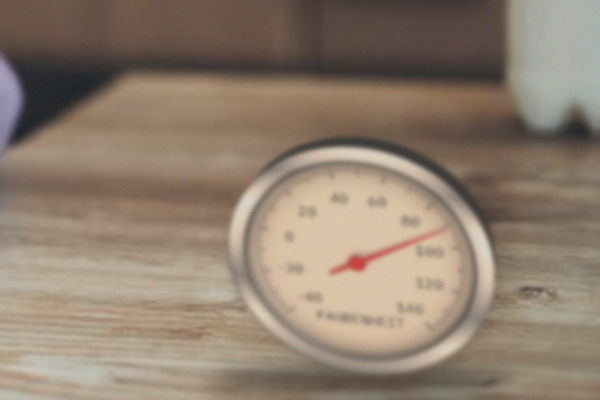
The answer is value=90 unit=°F
